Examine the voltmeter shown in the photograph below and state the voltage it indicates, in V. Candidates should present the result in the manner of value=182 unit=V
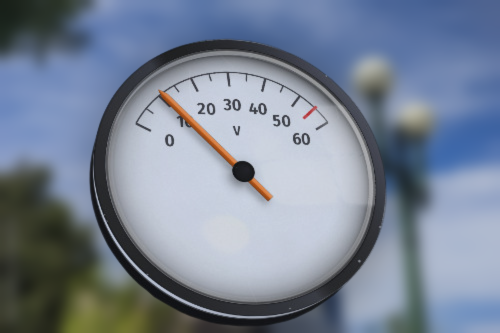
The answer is value=10 unit=V
